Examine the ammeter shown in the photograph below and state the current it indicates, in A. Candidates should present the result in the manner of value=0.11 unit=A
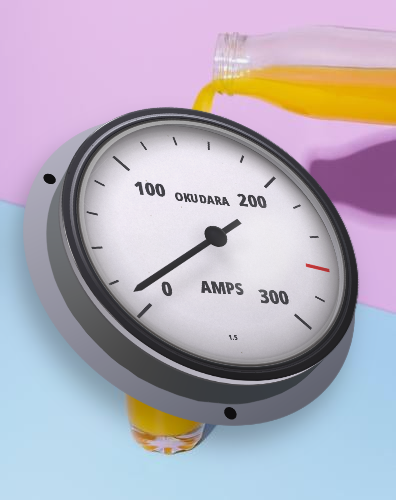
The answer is value=10 unit=A
